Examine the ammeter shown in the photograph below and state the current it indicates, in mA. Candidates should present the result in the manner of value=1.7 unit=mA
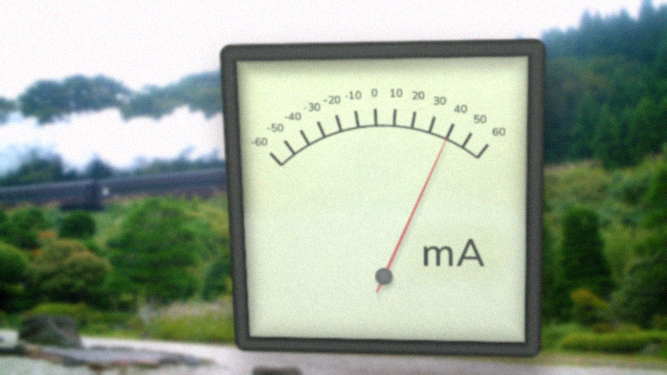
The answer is value=40 unit=mA
